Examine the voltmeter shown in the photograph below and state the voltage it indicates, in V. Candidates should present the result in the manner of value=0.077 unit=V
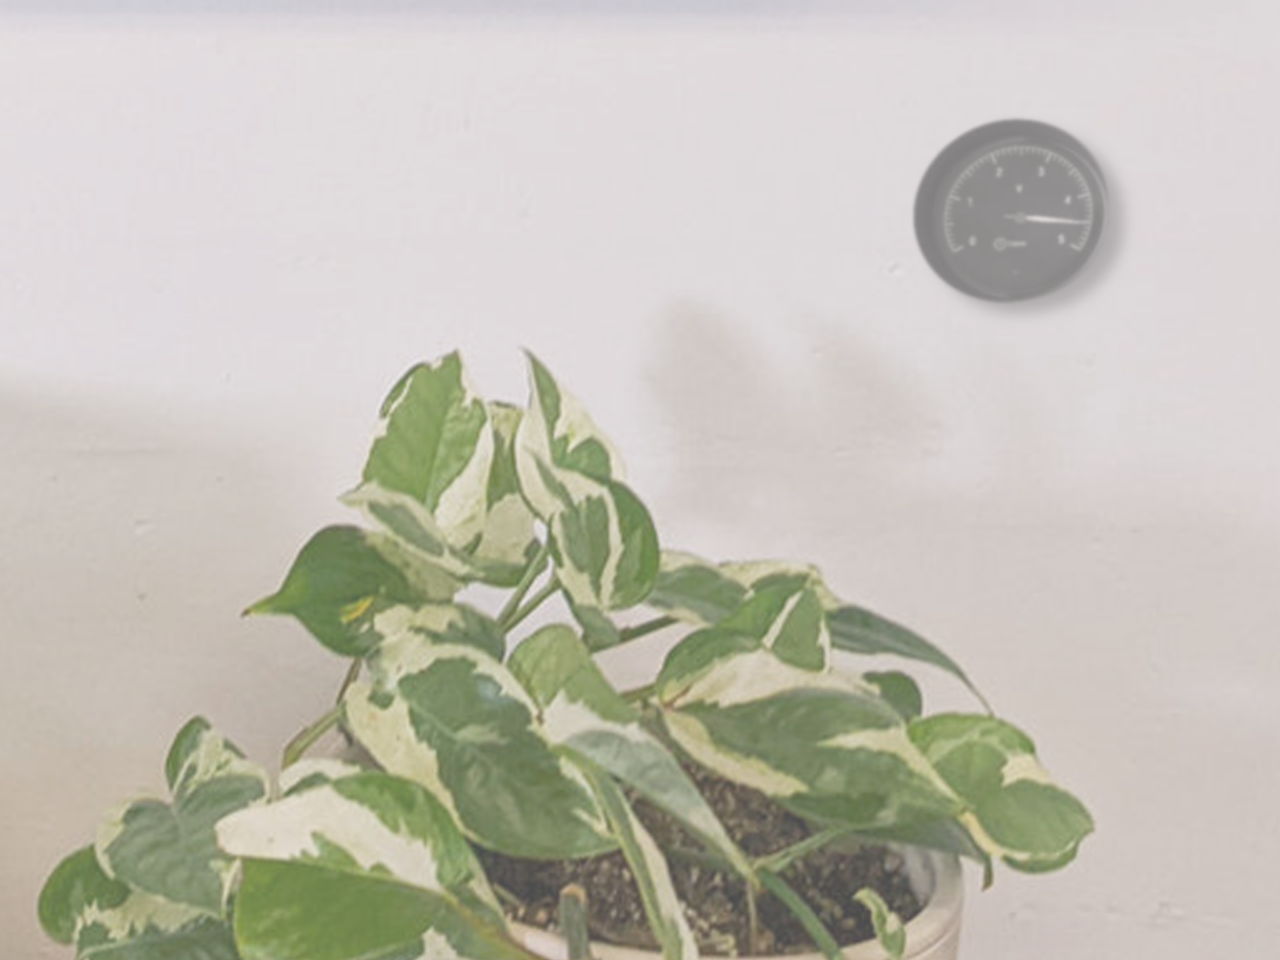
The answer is value=4.5 unit=V
